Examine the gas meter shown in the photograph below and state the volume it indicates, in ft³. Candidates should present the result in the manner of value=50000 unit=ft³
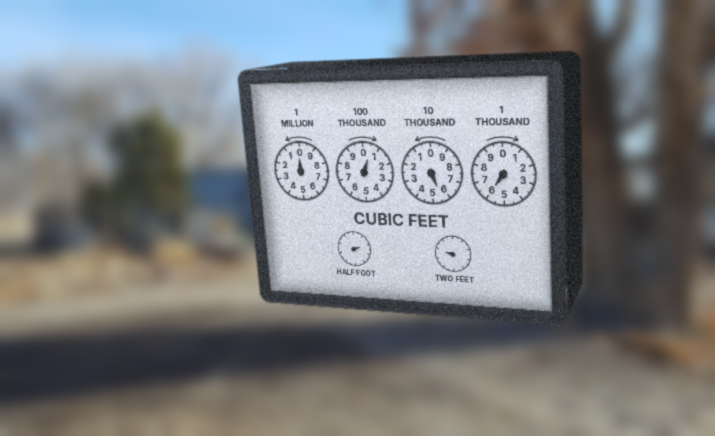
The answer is value=5600 unit=ft³
